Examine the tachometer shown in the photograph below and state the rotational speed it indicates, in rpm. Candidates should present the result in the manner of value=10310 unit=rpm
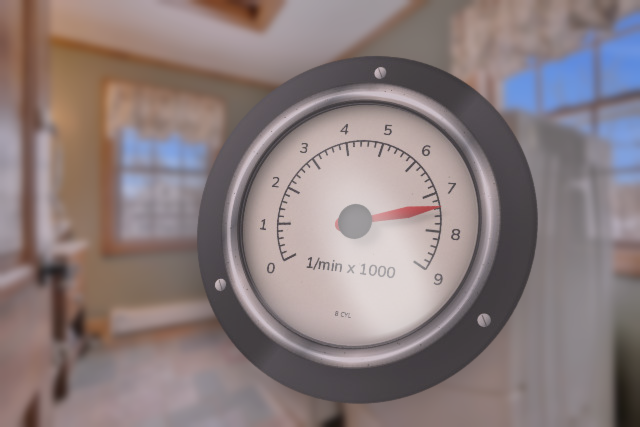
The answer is value=7400 unit=rpm
